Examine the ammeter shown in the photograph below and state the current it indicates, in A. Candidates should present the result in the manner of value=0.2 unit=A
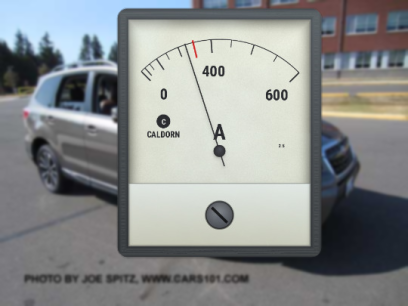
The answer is value=325 unit=A
